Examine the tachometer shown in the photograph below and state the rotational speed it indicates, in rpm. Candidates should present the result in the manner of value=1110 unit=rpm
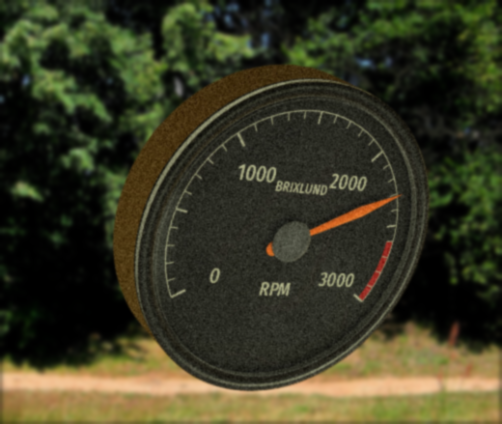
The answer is value=2300 unit=rpm
